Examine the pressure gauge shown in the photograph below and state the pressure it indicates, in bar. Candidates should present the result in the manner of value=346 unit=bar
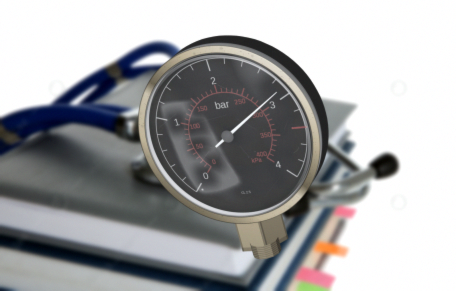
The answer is value=2.9 unit=bar
